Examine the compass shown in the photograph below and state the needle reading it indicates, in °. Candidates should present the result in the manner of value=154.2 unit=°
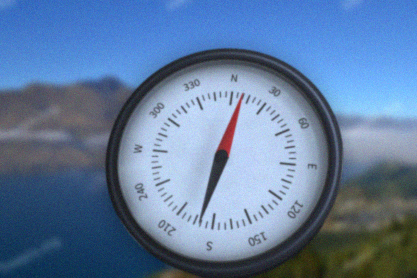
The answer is value=10 unit=°
